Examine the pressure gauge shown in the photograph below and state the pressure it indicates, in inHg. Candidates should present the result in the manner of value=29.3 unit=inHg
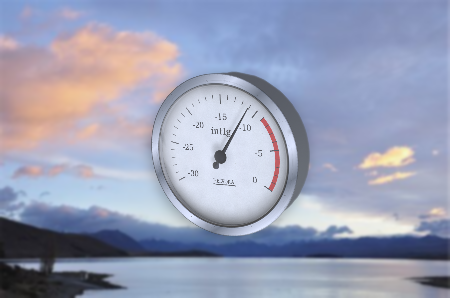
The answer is value=-11 unit=inHg
